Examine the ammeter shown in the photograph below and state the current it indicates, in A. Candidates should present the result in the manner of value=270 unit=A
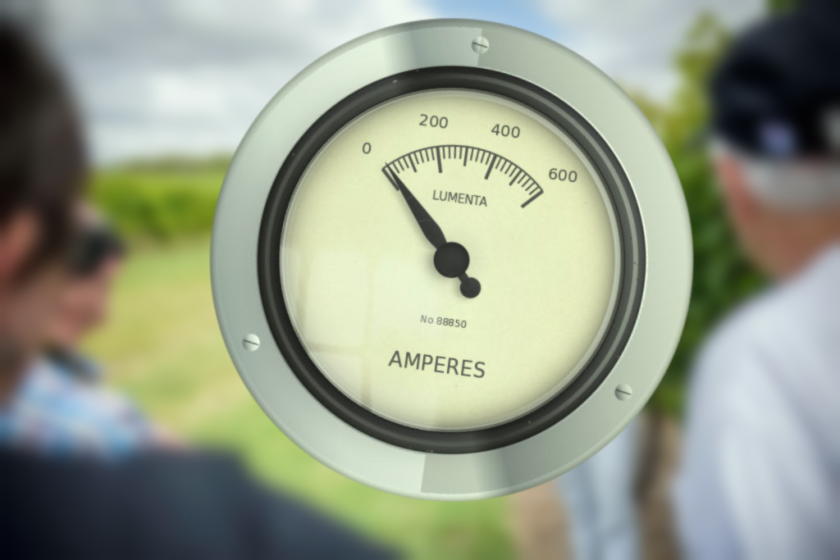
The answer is value=20 unit=A
